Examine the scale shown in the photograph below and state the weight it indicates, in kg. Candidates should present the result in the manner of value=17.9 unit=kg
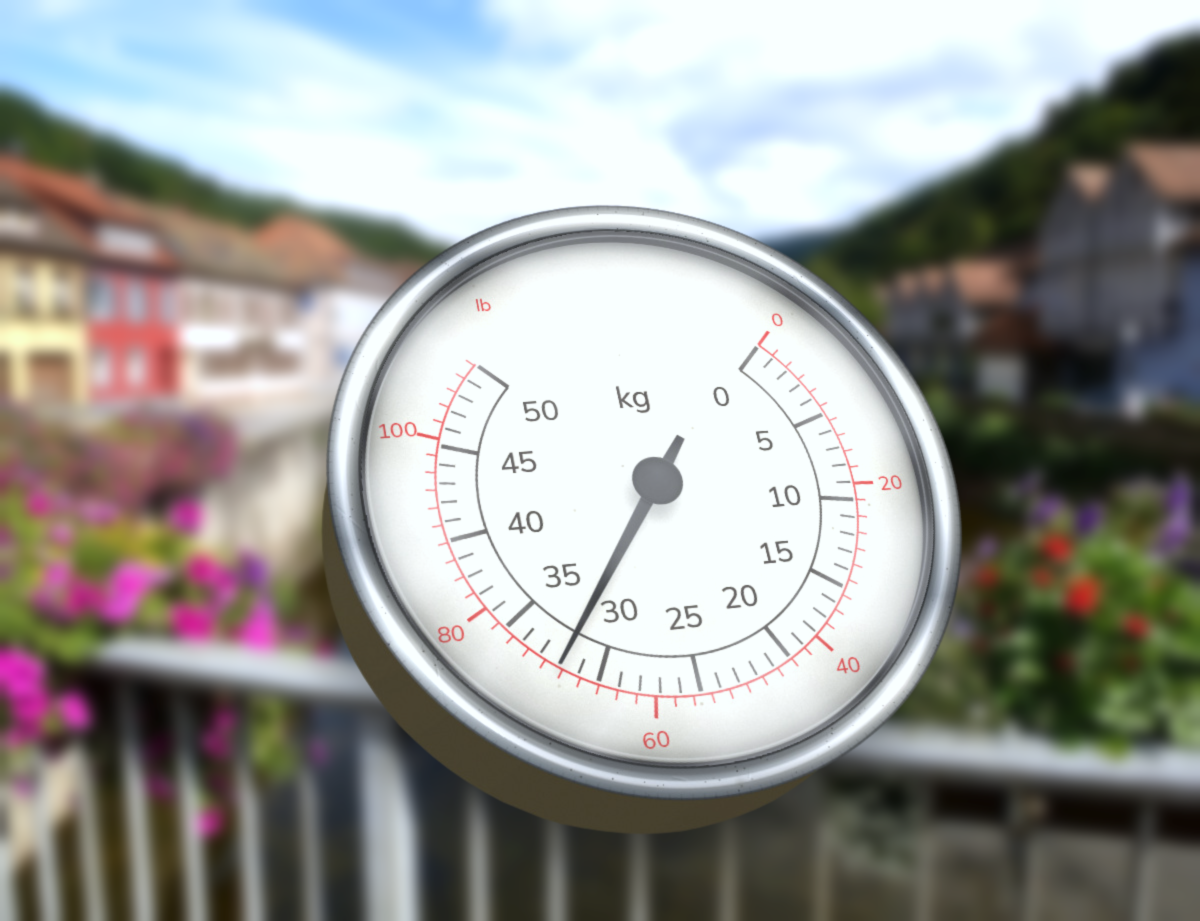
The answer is value=32 unit=kg
